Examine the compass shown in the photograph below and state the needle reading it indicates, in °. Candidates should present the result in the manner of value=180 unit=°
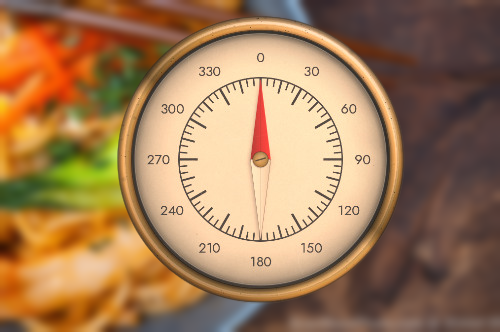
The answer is value=0 unit=°
